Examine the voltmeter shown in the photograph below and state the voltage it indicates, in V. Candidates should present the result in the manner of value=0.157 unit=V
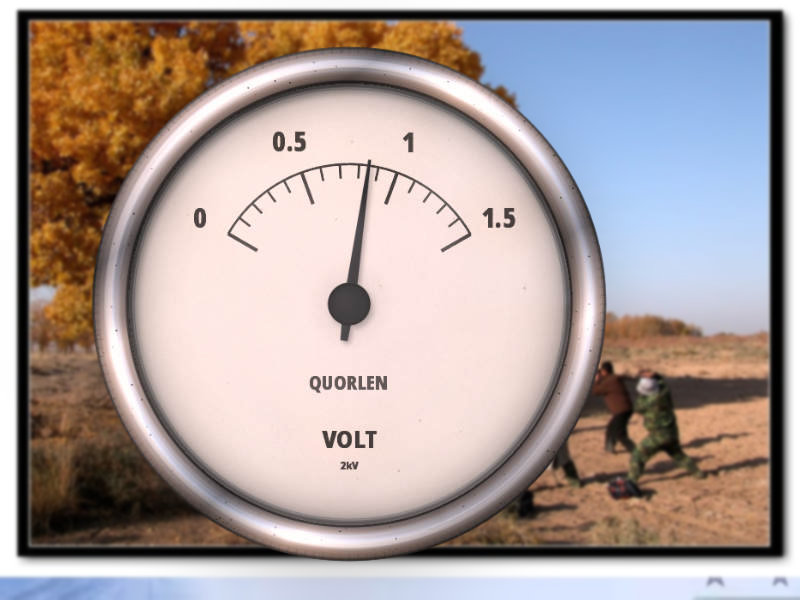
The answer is value=0.85 unit=V
